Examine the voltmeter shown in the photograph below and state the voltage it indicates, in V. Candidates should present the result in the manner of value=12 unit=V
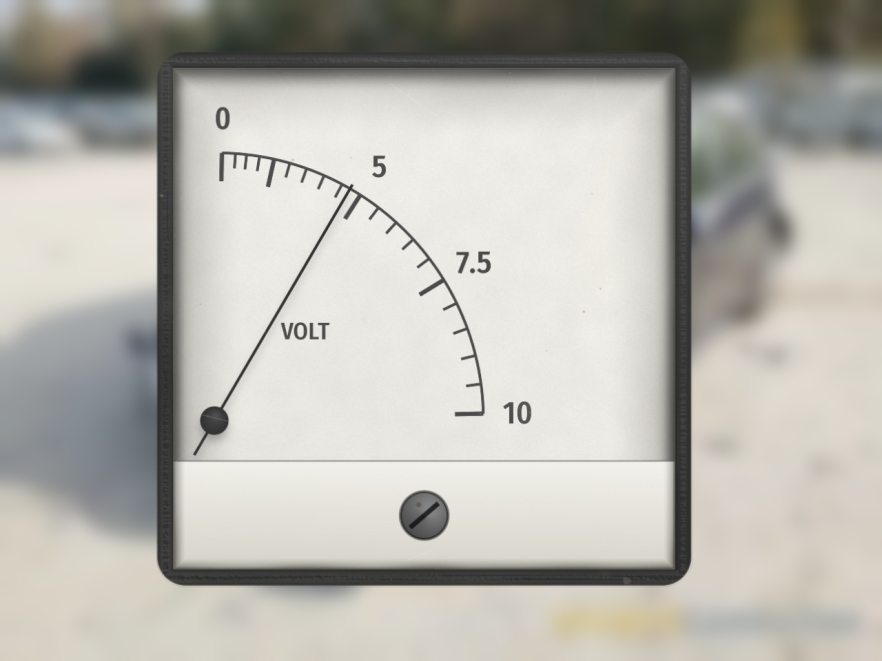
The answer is value=4.75 unit=V
